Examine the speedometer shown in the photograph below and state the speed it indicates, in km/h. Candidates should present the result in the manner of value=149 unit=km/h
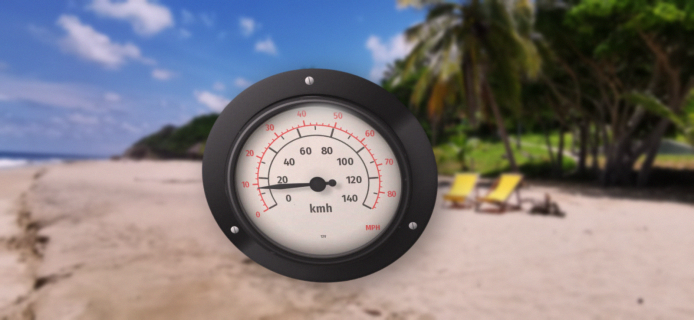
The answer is value=15 unit=km/h
